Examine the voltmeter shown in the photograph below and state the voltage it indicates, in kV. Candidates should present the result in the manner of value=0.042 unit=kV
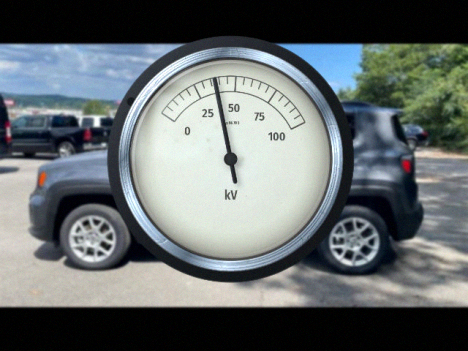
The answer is value=37.5 unit=kV
